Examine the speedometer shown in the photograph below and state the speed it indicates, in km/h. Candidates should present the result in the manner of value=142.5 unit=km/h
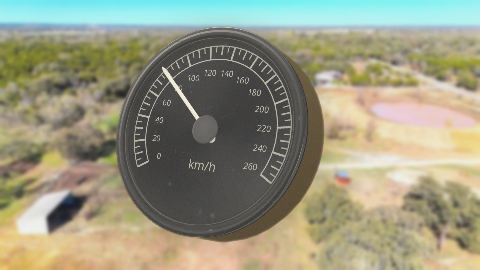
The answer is value=80 unit=km/h
